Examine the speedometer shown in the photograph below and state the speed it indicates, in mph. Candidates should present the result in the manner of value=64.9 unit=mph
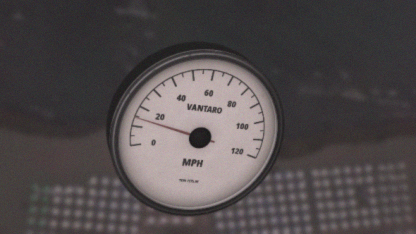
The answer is value=15 unit=mph
